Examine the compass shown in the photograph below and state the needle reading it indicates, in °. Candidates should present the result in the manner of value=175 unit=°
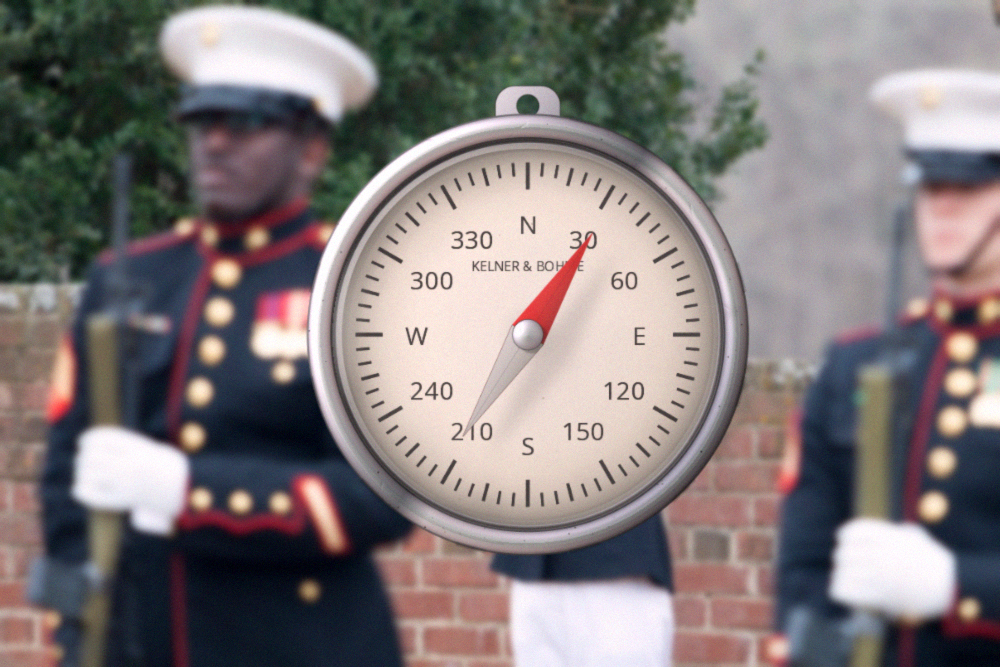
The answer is value=32.5 unit=°
